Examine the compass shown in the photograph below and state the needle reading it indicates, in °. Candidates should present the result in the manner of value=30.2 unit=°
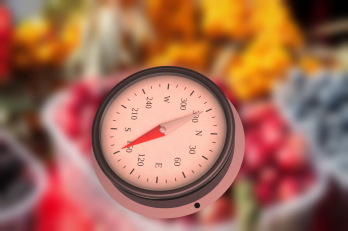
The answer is value=150 unit=°
